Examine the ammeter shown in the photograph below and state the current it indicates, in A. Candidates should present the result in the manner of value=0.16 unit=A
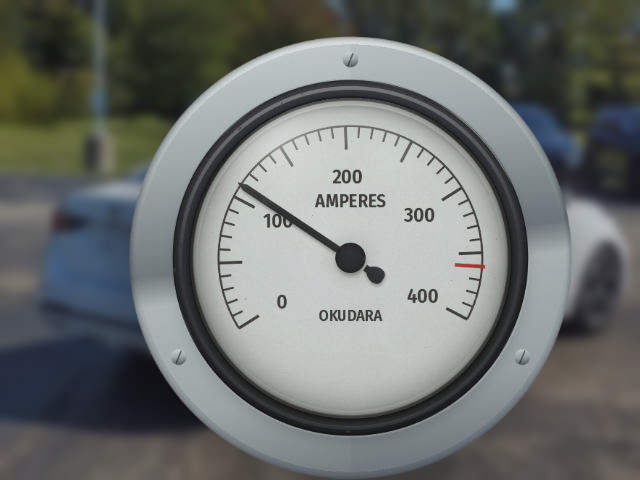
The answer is value=110 unit=A
